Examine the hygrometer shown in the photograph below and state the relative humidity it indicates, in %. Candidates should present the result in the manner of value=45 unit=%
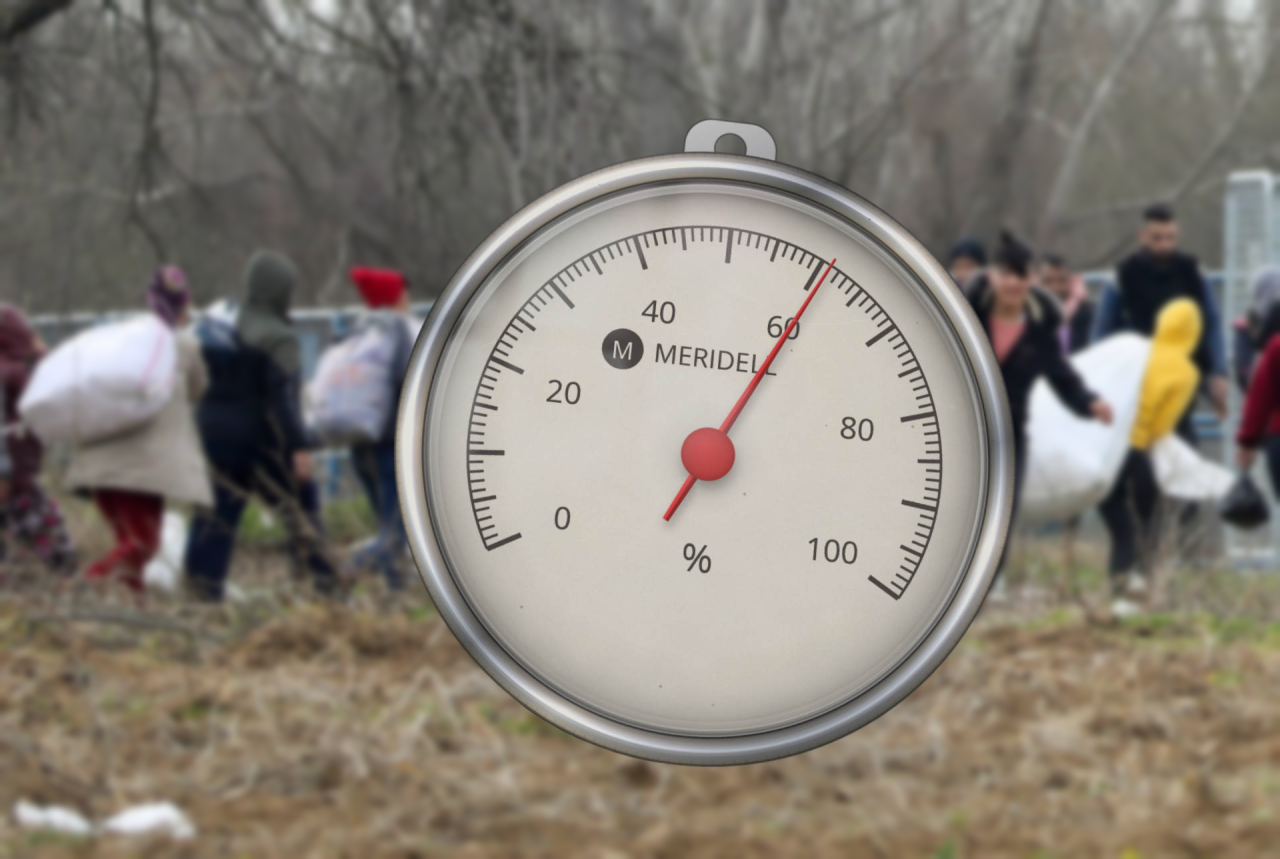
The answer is value=61 unit=%
